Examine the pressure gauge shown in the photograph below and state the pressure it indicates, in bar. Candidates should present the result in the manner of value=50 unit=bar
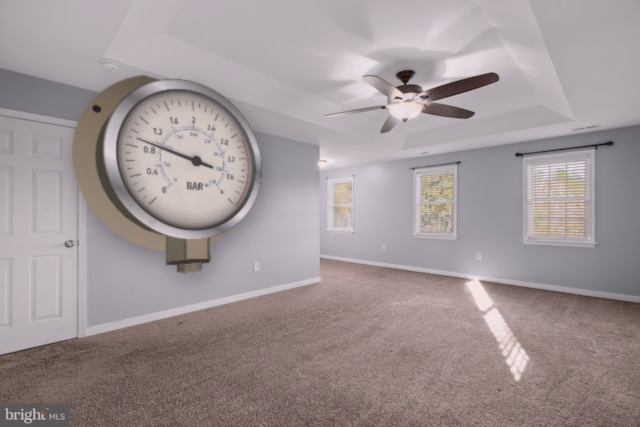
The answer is value=0.9 unit=bar
